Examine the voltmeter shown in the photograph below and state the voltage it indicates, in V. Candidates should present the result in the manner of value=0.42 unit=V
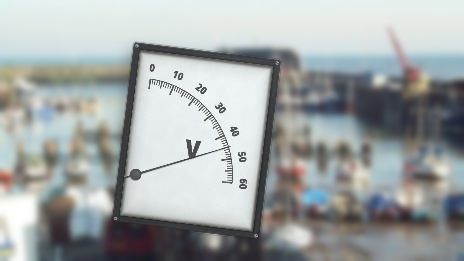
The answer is value=45 unit=V
